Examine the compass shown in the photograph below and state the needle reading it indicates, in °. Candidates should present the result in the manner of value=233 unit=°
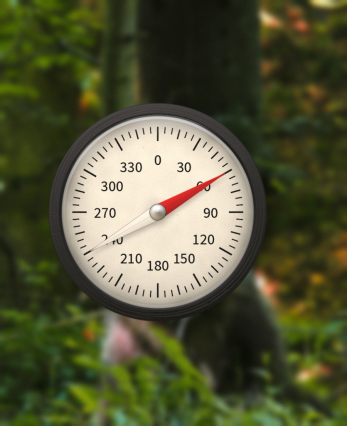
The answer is value=60 unit=°
